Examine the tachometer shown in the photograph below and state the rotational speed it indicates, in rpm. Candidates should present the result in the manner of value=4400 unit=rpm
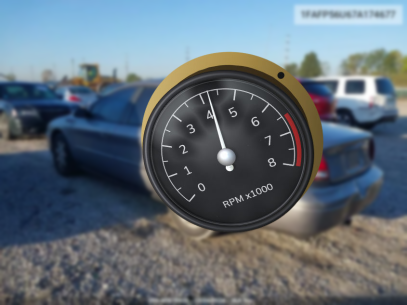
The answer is value=4250 unit=rpm
